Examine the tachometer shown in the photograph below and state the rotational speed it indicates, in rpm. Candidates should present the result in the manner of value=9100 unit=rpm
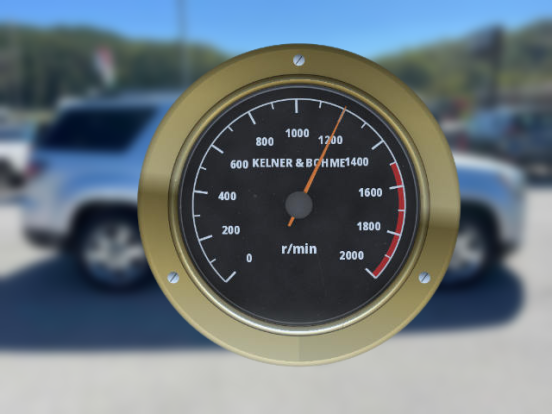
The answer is value=1200 unit=rpm
